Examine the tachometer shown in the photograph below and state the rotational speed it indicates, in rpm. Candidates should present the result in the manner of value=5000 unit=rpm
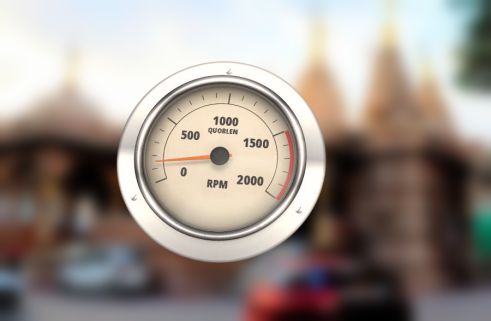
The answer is value=150 unit=rpm
